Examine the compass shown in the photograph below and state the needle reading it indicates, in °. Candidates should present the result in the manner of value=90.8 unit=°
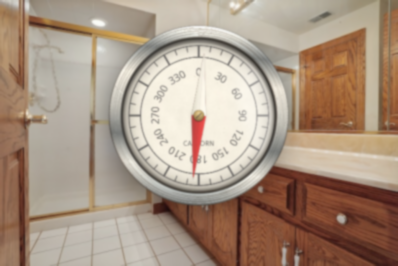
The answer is value=185 unit=°
